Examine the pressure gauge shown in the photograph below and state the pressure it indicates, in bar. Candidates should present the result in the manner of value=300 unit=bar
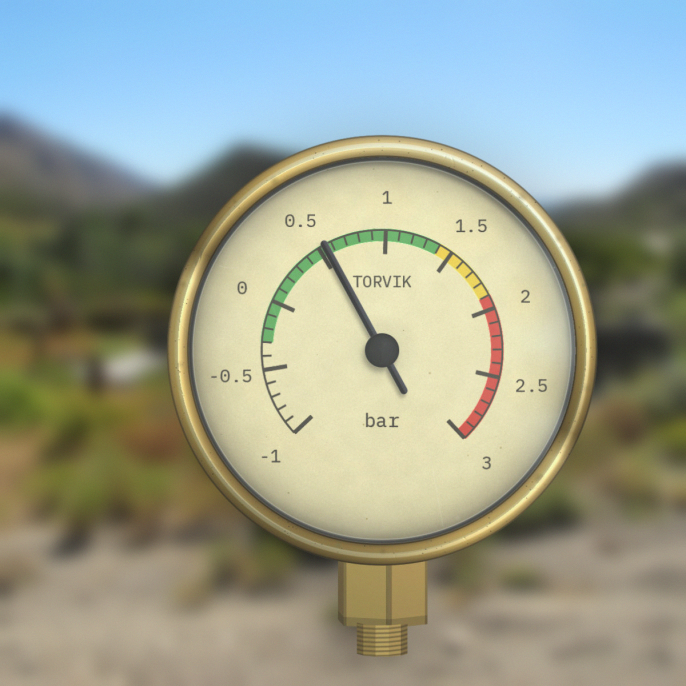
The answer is value=0.55 unit=bar
